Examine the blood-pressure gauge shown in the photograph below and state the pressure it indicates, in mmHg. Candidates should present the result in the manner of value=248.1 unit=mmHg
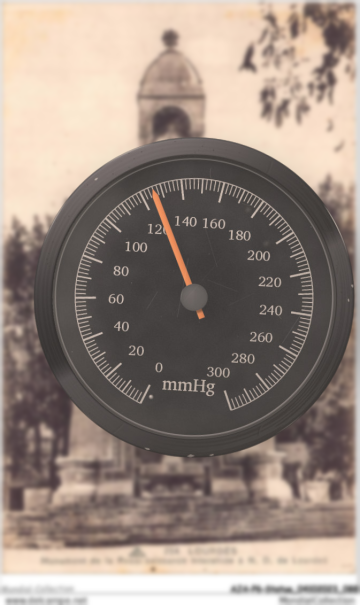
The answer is value=126 unit=mmHg
